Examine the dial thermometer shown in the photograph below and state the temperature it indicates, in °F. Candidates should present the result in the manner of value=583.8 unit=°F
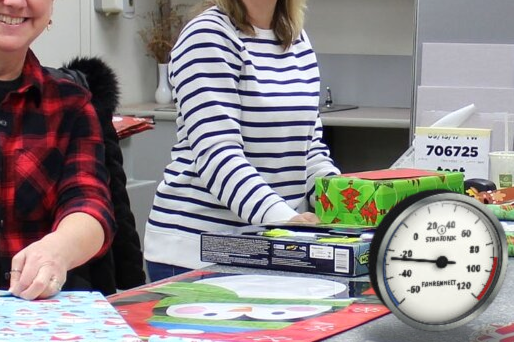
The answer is value=-25 unit=°F
